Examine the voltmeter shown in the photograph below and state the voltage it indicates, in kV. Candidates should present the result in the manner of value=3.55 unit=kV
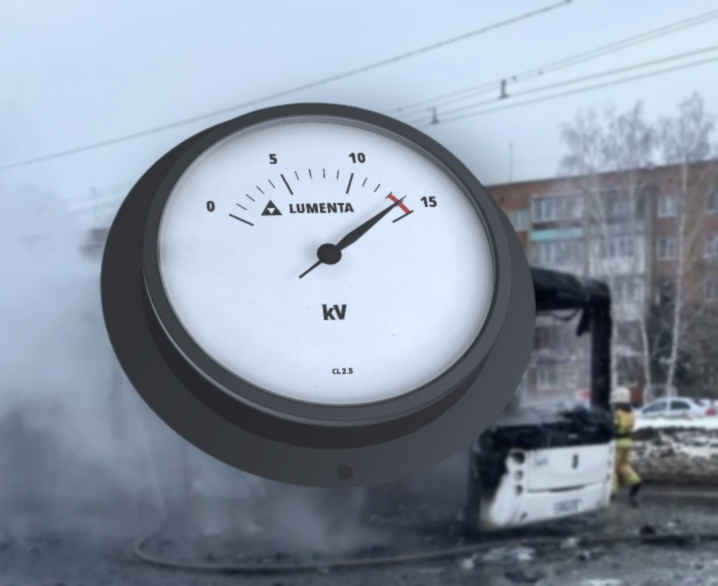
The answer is value=14 unit=kV
